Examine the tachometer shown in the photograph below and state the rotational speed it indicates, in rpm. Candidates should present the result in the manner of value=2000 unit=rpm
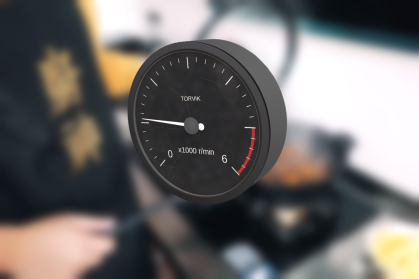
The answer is value=1100 unit=rpm
